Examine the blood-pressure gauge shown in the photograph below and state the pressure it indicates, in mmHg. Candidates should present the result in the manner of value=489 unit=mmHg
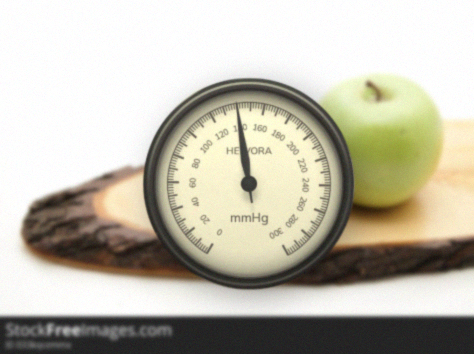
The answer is value=140 unit=mmHg
